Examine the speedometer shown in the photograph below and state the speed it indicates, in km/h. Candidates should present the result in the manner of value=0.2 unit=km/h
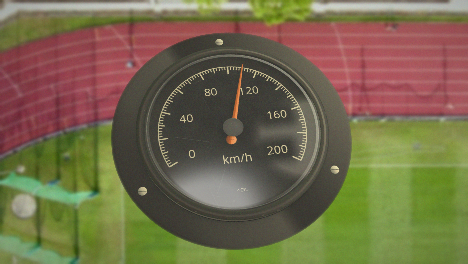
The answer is value=110 unit=km/h
